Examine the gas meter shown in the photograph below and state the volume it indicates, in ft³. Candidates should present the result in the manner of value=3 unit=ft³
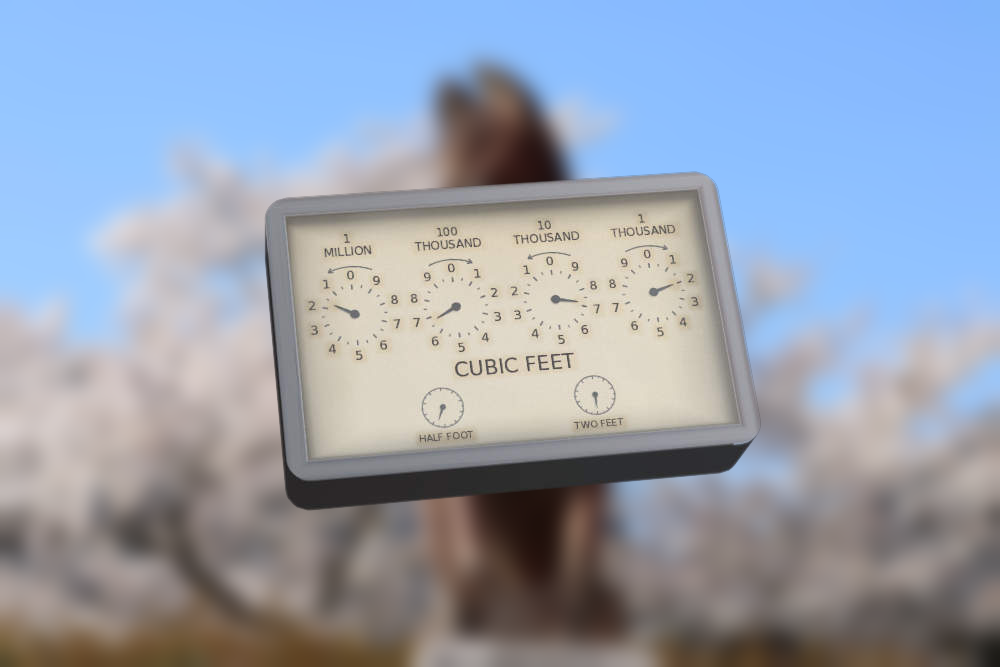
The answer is value=167200 unit=ft³
